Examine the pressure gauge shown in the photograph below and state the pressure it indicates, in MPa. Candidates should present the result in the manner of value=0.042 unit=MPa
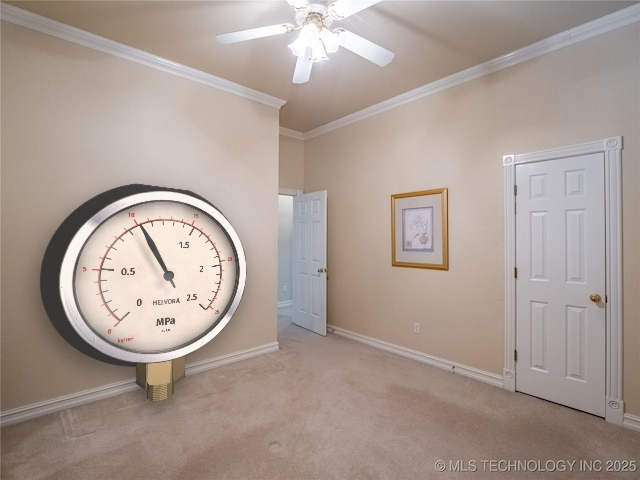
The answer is value=1 unit=MPa
